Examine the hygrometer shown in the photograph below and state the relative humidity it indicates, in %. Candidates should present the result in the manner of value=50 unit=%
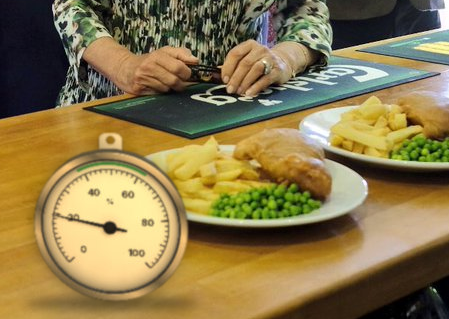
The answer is value=20 unit=%
